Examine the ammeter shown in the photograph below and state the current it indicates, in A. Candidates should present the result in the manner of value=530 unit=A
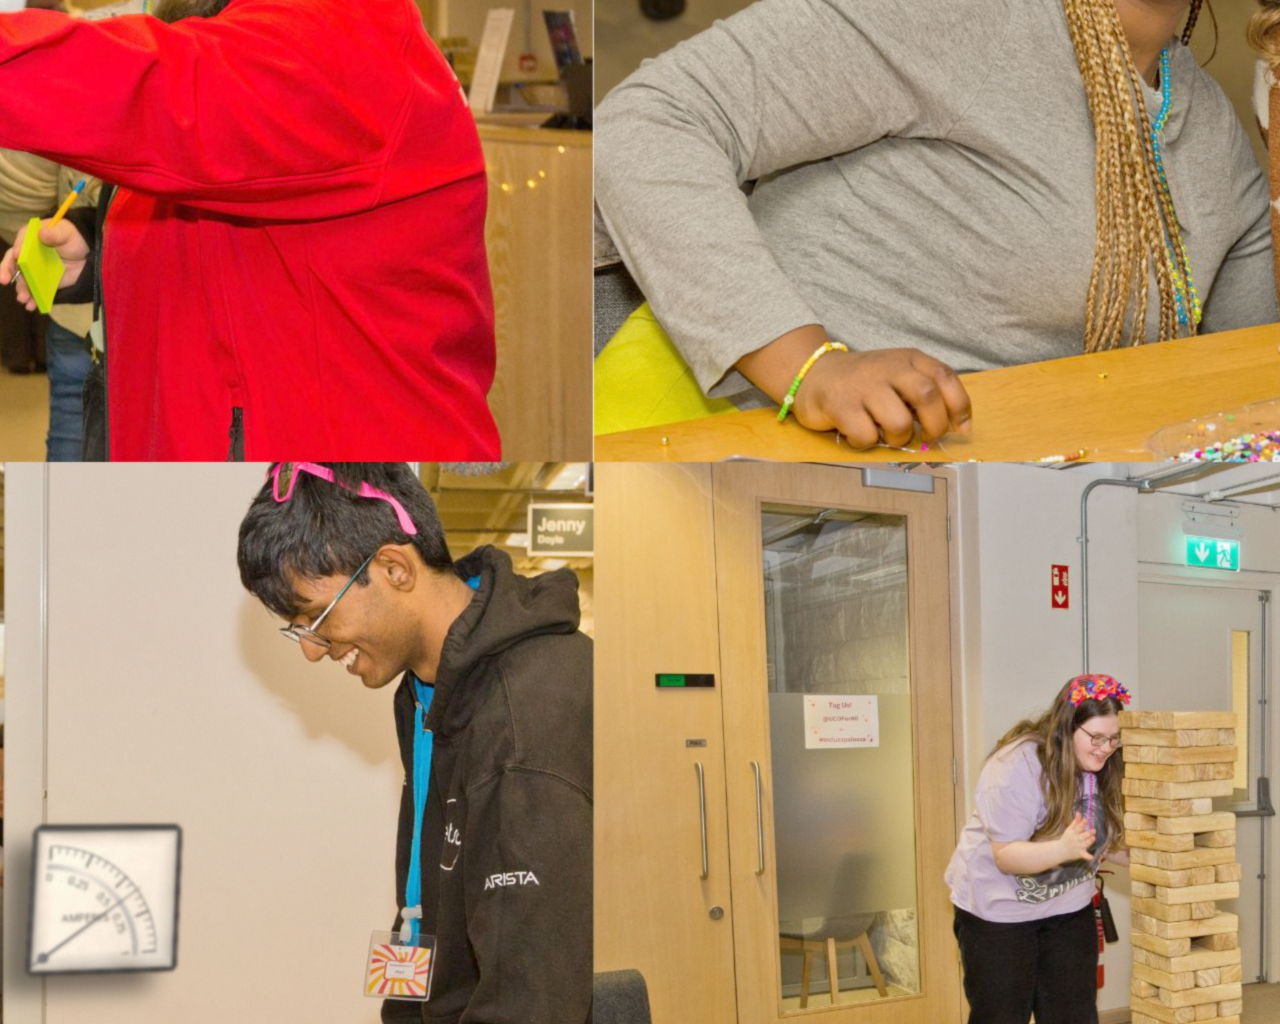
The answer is value=0.6 unit=A
